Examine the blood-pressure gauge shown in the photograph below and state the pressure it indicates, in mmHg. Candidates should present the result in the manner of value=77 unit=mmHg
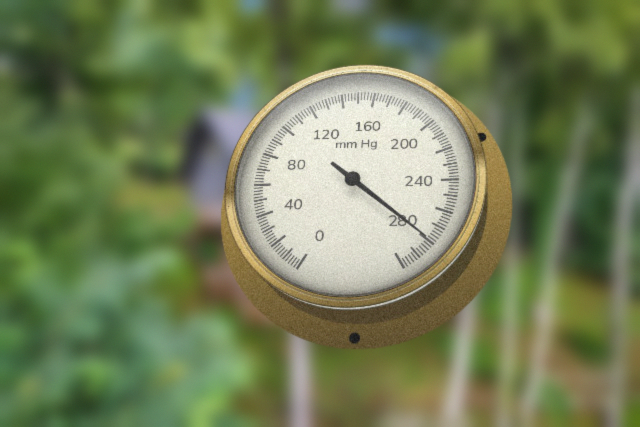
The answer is value=280 unit=mmHg
